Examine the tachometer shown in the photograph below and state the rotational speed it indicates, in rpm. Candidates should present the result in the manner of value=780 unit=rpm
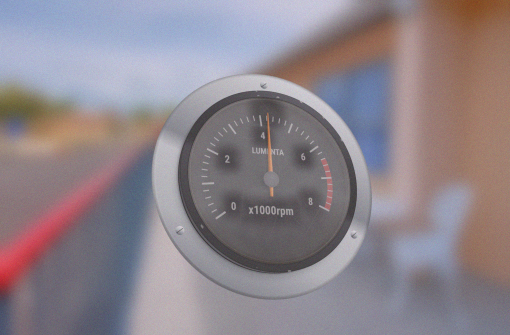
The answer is value=4200 unit=rpm
